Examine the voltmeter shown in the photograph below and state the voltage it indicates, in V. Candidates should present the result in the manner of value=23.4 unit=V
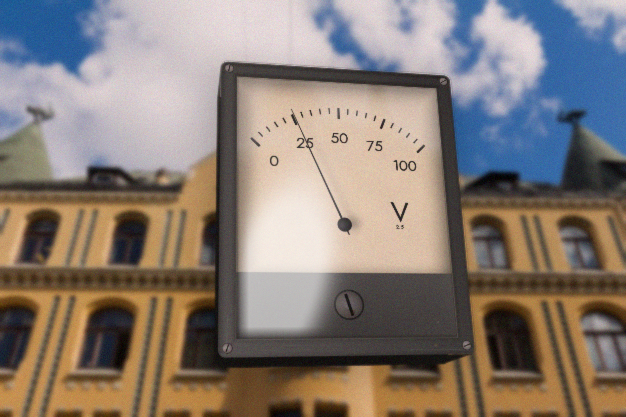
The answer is value=25 unit=V
